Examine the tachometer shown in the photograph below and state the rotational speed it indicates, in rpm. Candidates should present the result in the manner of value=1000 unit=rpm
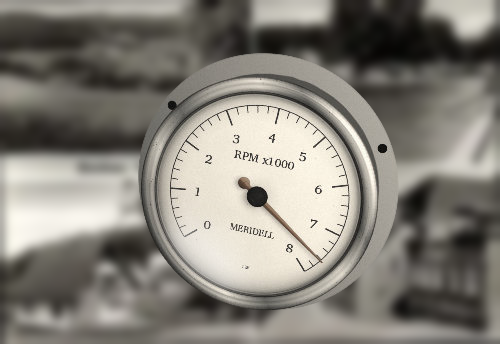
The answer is value=7600 unit=rpm
